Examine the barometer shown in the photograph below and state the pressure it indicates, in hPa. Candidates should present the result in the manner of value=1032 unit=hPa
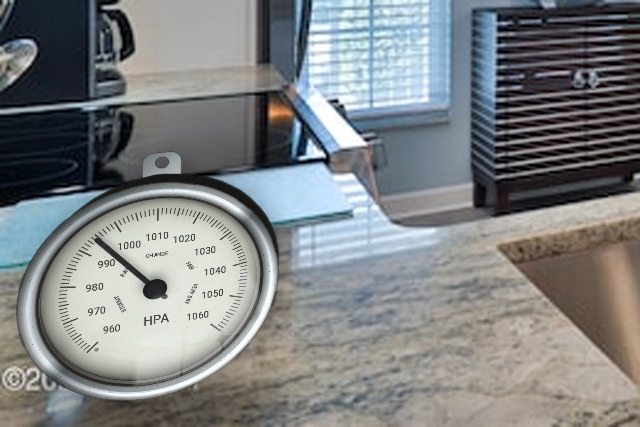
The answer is value=995 unit=hPa
